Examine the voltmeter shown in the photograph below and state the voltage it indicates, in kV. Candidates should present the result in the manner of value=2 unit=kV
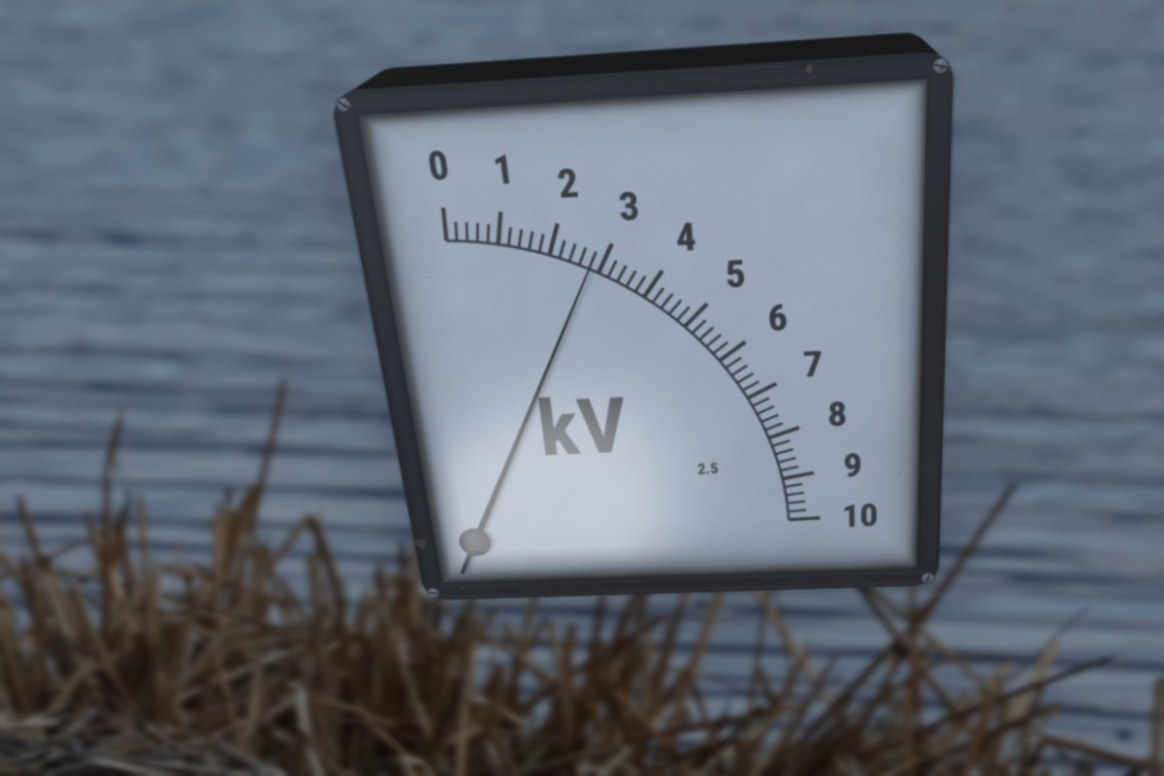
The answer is value=2.8 unit=kV
